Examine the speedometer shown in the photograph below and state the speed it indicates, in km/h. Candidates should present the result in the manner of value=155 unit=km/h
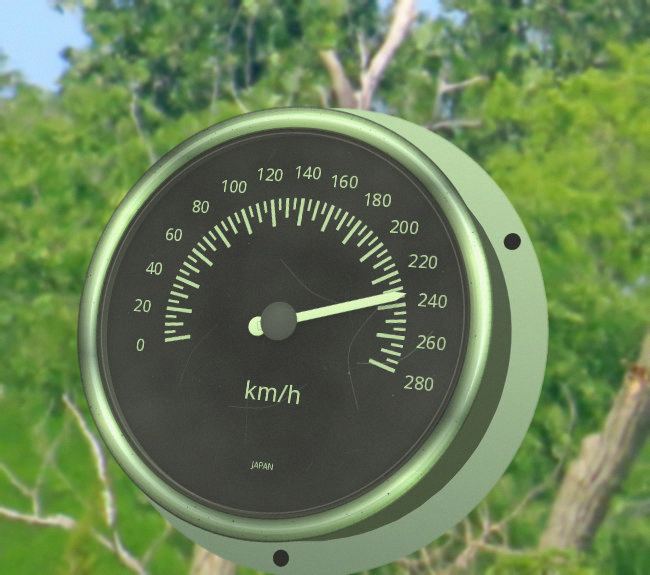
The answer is value=235 unit=km/h
